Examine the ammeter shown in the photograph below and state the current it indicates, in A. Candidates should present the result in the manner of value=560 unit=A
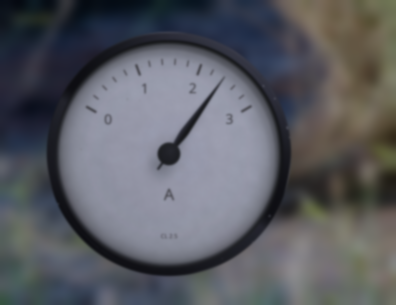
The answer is value=2.4 unit=A
